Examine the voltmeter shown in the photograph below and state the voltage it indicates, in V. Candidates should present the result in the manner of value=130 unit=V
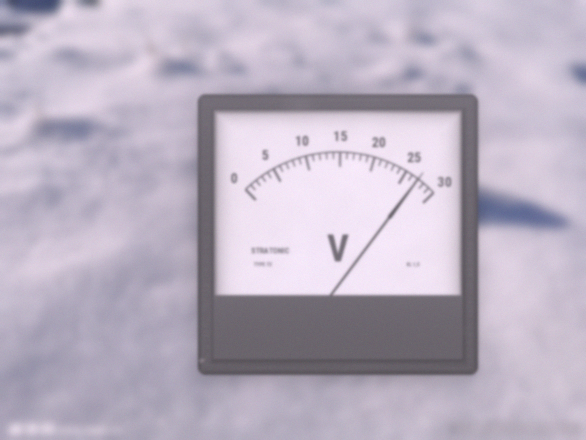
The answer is value=27 unit=V
